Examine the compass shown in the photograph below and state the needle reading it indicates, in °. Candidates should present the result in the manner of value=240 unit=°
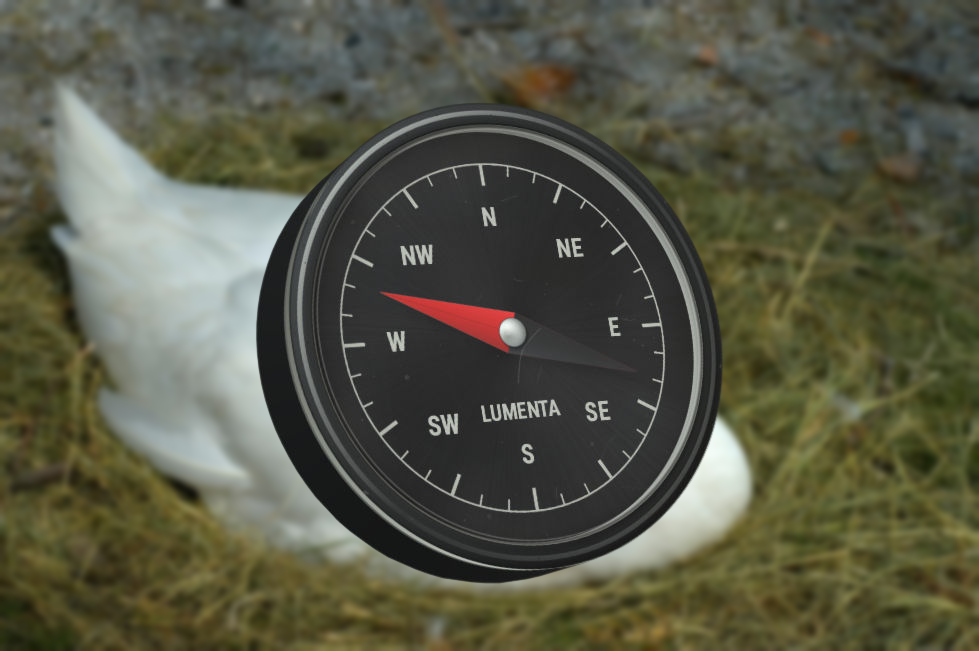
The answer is value=290 unit=°
